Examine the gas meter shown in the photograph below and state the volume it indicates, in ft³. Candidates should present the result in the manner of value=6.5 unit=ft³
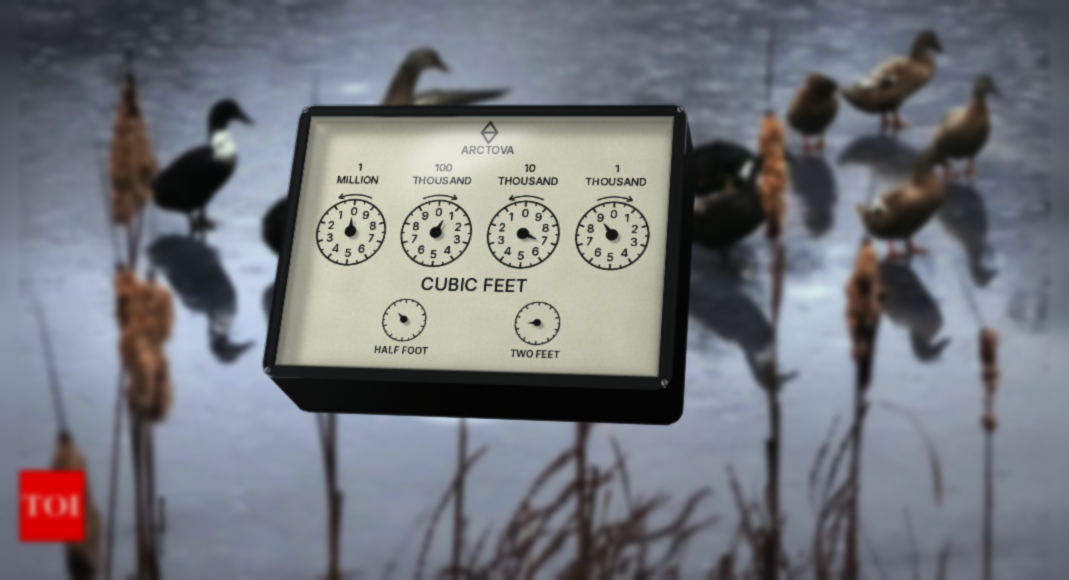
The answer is value=6900 unit=ft³
